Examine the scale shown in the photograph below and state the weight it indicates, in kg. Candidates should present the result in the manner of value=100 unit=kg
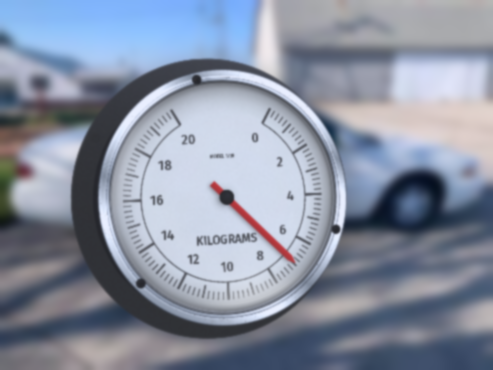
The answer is value=7 unit=kg
